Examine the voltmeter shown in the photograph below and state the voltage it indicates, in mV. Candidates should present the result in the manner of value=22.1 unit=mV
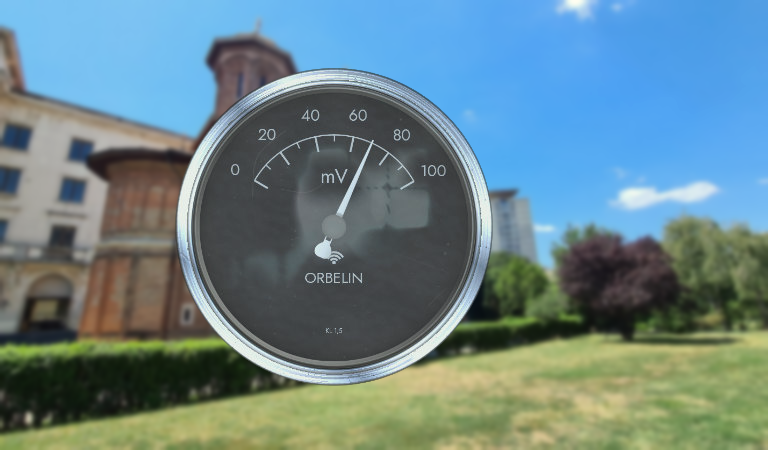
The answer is value=70 unit=mV
